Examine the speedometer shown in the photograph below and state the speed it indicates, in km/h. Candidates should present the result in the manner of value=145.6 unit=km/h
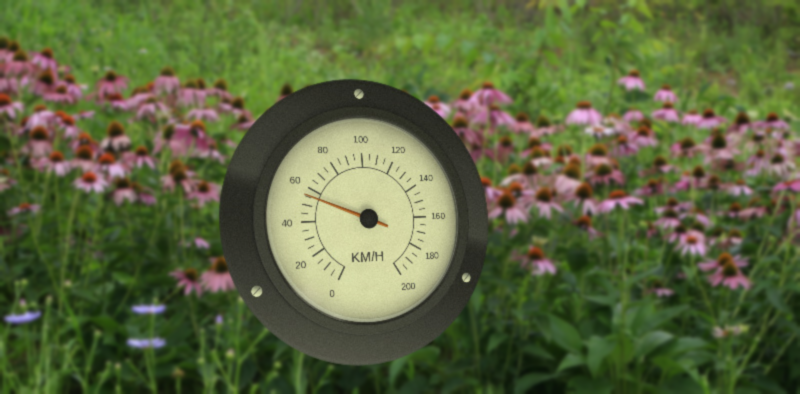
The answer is value=55 unit=km/h
